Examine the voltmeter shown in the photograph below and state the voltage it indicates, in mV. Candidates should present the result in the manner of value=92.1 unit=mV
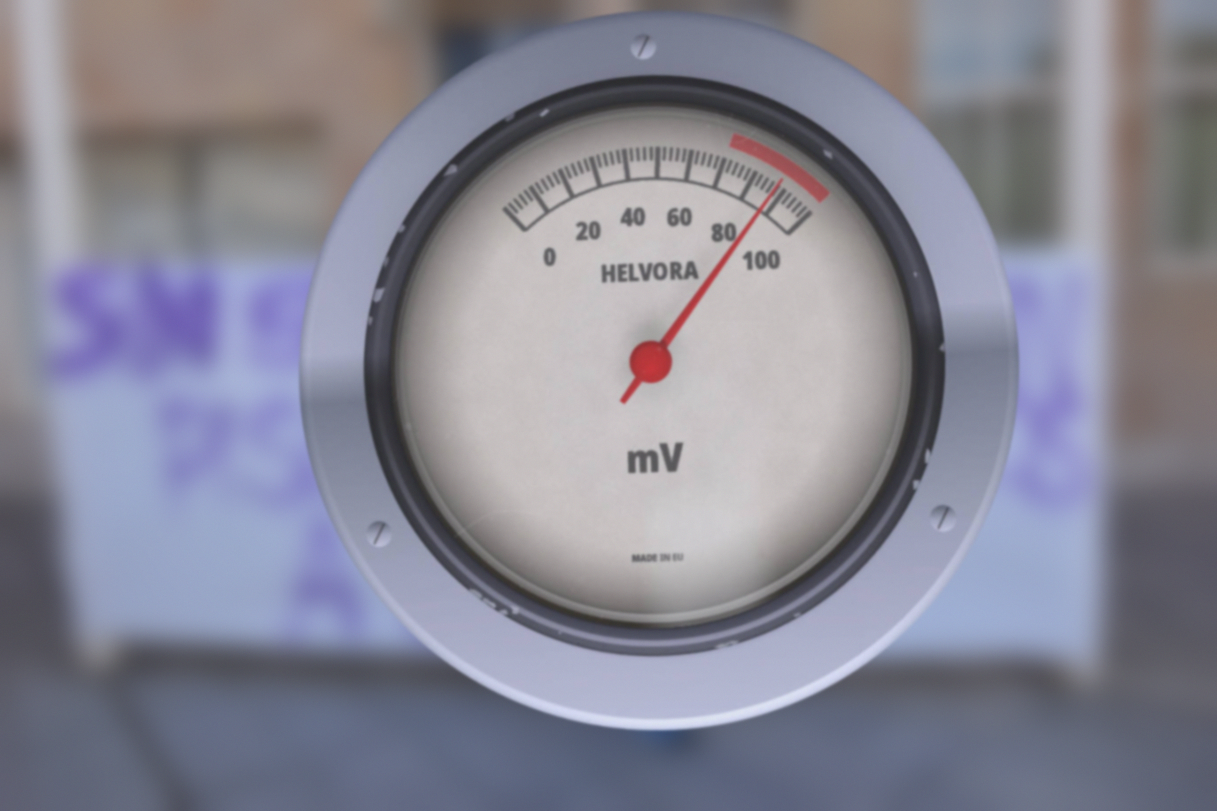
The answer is value=88 unit=mV
